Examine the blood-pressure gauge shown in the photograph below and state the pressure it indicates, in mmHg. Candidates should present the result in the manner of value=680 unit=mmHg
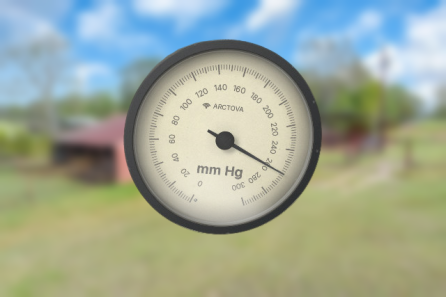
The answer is value=260 unit=mmHg
